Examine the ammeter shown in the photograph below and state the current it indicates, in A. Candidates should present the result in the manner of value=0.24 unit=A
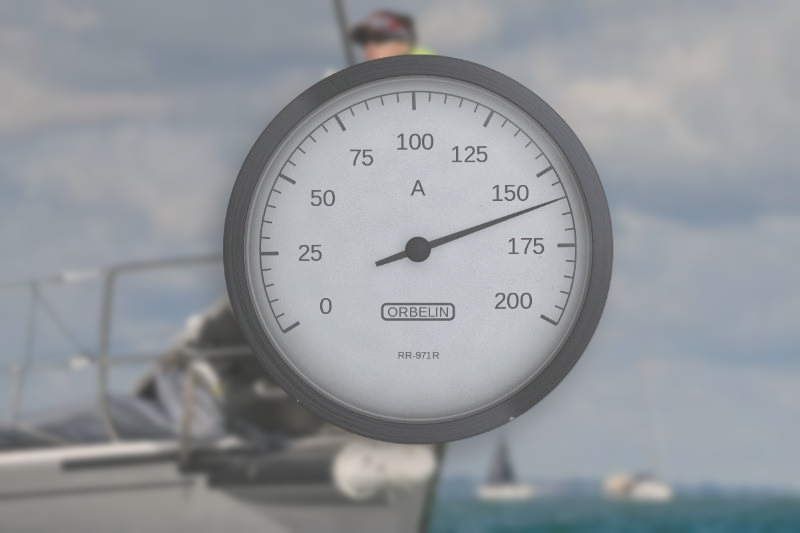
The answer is value=160 unit=A
